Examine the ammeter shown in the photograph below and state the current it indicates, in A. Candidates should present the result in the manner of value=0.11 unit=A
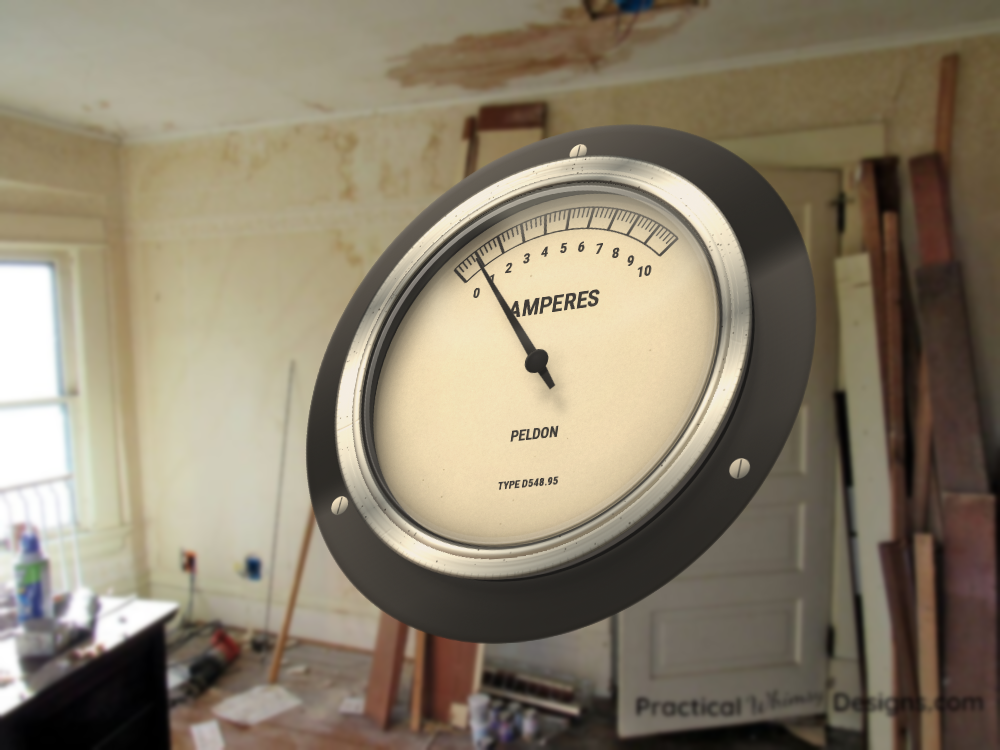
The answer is value=1 unit=A
